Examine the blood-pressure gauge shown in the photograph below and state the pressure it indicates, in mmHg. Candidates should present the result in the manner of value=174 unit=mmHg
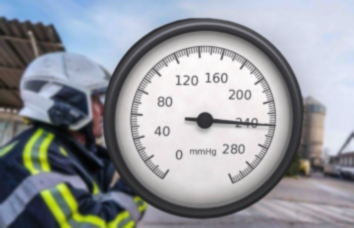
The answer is value=240 unit=mmHg
